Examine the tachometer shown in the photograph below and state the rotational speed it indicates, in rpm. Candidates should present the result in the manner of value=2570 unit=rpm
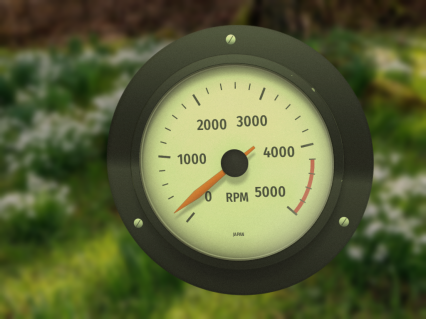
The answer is value=200 unit=rpm
